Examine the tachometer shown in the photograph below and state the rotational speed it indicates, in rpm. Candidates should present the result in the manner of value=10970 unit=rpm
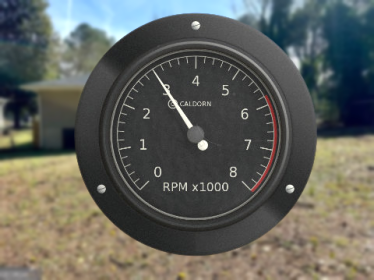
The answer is value=3000 unit=rpm
